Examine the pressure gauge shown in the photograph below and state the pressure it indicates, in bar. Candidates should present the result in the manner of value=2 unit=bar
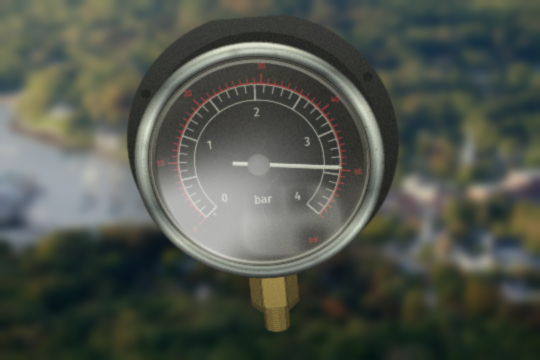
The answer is value=3.4 unit=bar
